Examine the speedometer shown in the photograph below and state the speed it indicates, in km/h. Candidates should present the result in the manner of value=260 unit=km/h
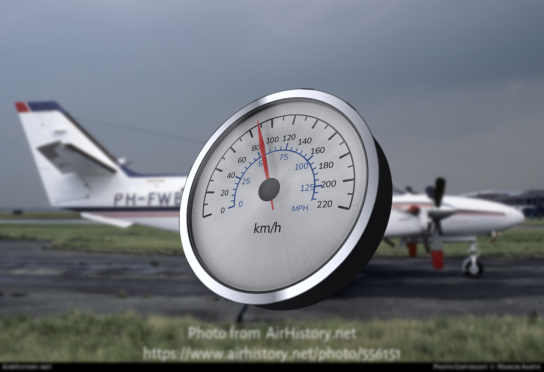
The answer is value=90 unit=km/h
